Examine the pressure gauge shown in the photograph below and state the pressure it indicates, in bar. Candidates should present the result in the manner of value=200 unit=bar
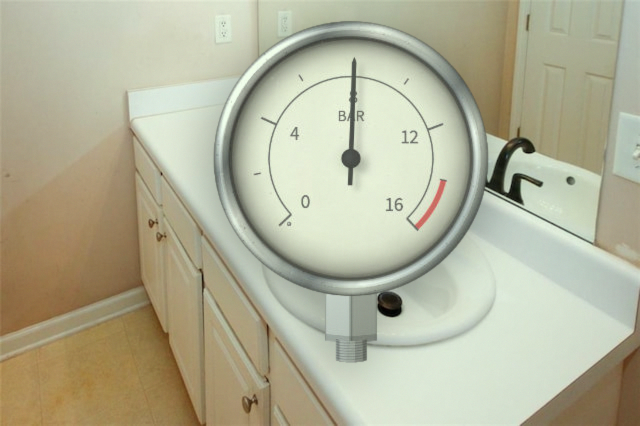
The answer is value=8 unit=bar
